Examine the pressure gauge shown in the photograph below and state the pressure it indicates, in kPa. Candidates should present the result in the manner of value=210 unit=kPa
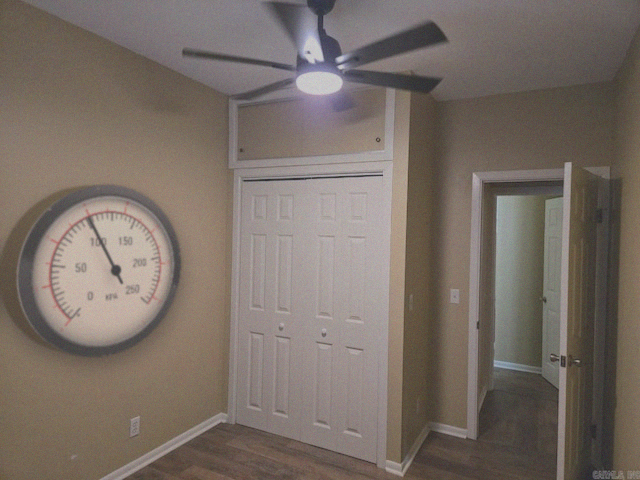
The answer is value=100 unit=kPa
